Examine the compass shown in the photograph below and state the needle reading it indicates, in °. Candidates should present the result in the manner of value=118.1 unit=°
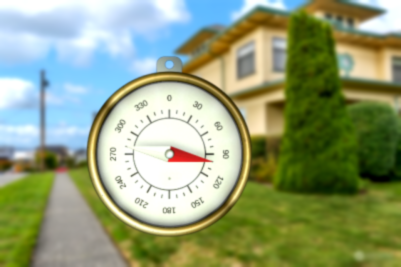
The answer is value=100 unit=°
